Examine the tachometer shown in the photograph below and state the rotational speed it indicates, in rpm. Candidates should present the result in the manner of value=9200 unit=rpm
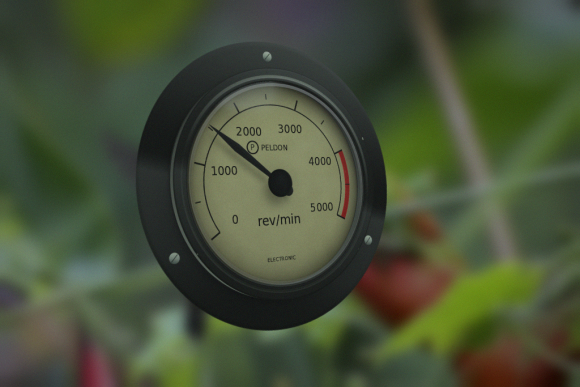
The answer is value=1500 unit=rpm
